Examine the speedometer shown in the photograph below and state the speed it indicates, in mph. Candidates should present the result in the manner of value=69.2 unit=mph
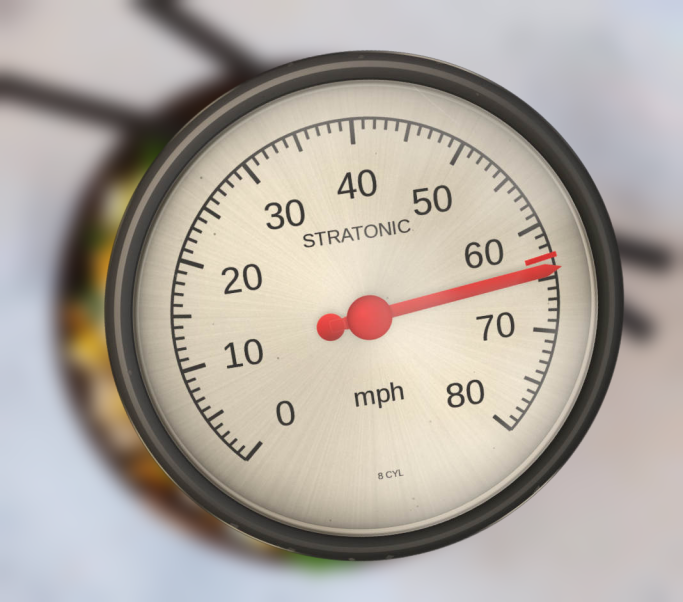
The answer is value=64 unit=mph
